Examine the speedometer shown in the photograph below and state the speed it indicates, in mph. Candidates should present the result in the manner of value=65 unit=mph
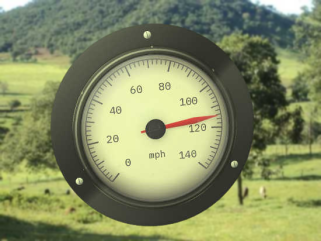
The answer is value=114 unit=mph
